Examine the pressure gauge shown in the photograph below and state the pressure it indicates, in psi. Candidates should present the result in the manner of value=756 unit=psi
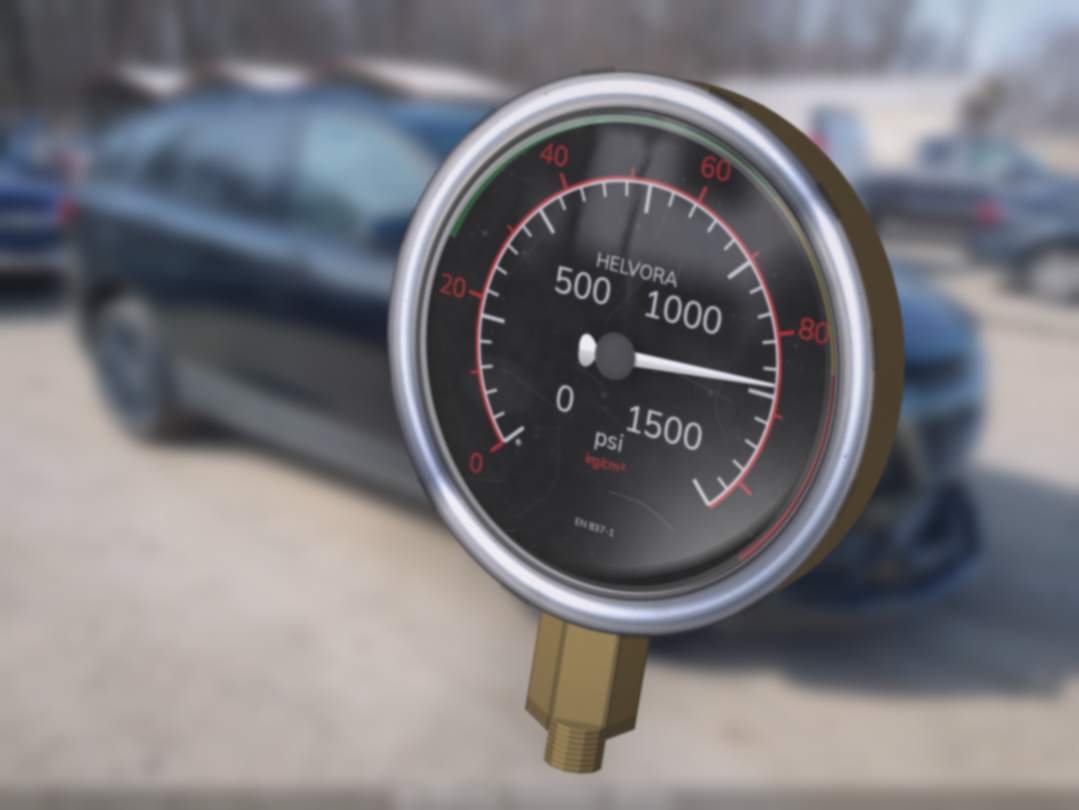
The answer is value=1225 unit=psi
